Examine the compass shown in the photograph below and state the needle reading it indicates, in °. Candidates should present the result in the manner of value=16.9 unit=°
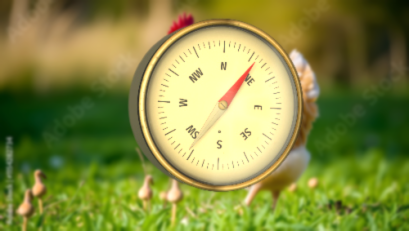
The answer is value=35 unit=°
